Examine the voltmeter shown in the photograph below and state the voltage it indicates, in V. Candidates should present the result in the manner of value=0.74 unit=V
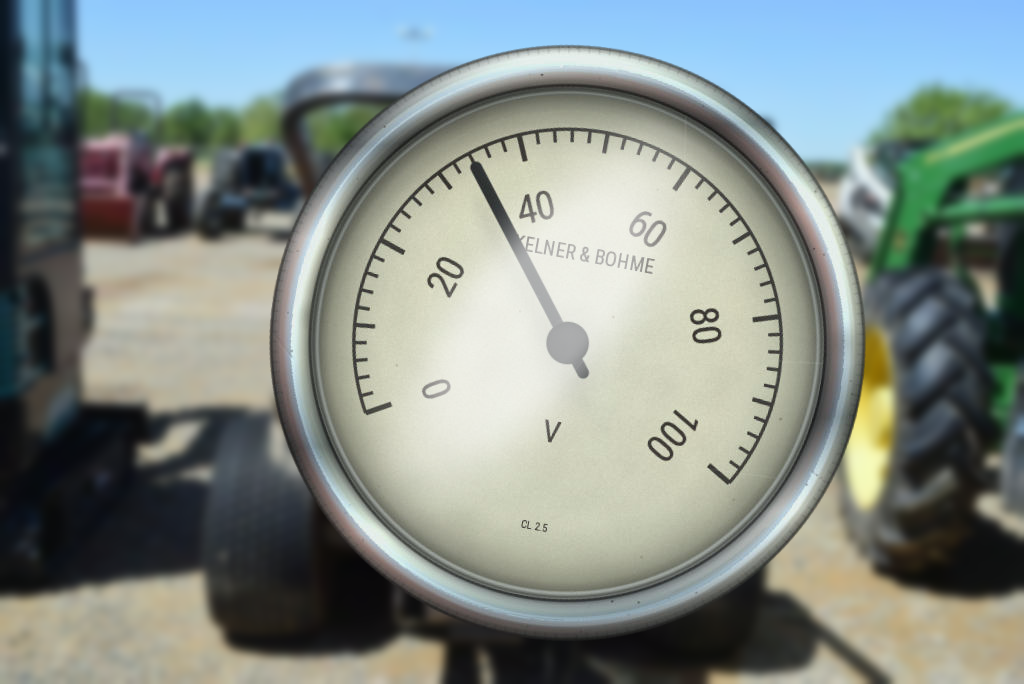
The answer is value=34 unit=V
